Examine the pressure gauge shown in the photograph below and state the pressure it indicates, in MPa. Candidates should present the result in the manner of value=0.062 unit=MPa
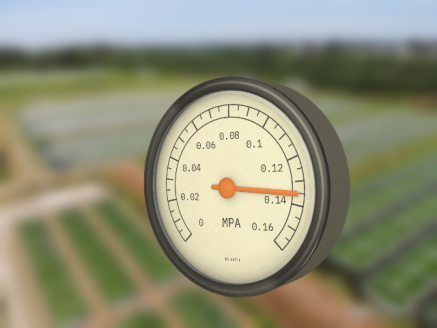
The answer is value=0.135 unit=MPa
